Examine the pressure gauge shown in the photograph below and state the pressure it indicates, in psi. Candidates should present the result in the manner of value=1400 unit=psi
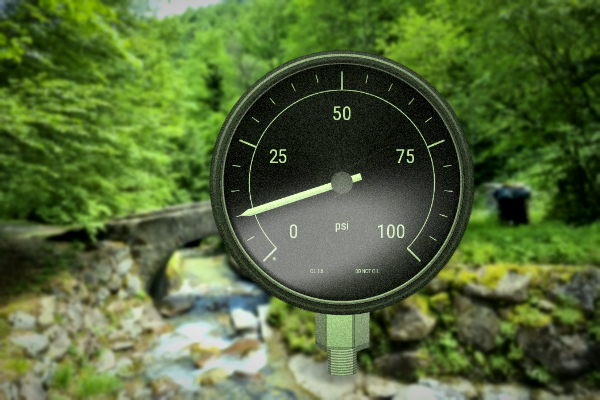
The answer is value=10 unit=psi
